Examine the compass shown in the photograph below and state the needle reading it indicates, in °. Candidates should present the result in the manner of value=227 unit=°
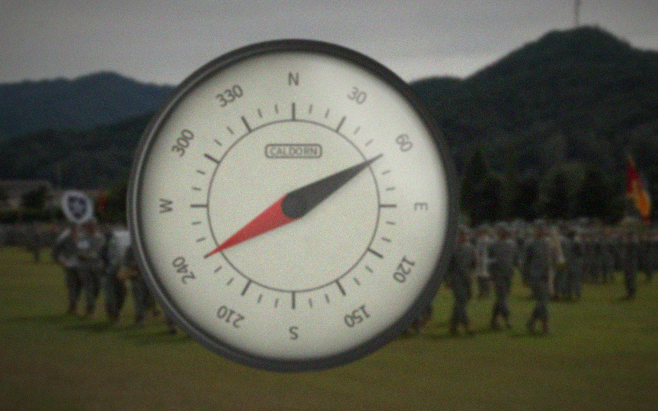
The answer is value=240 unit=°
